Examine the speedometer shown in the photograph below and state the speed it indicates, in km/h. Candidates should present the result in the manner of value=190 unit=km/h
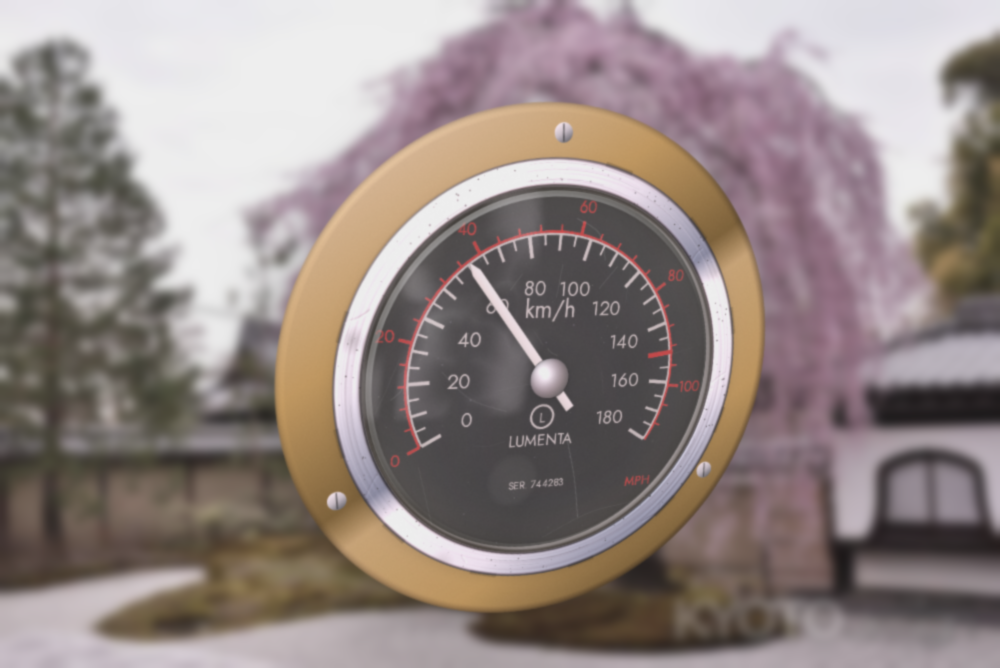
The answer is value=60 unit=km/h
